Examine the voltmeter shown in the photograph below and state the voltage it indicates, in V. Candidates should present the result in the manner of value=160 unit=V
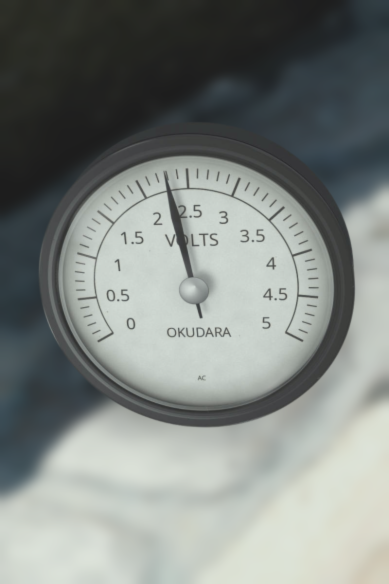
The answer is value=2.3 unit=V
